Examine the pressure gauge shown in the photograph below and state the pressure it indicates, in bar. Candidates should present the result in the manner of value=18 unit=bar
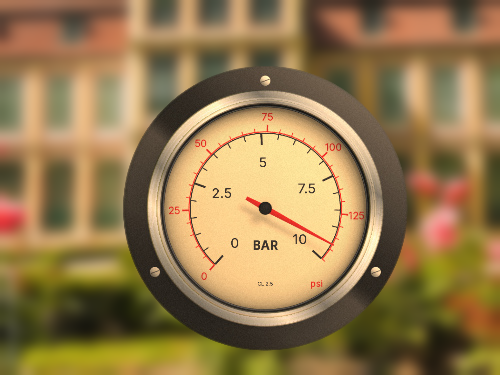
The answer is value=9.5 unit=bar
